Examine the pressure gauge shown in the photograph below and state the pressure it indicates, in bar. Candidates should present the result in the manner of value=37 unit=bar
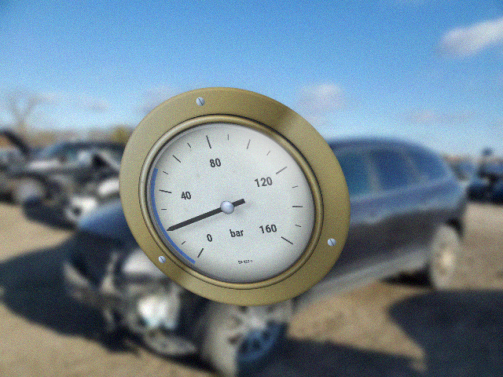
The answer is value=20 unit=bar
